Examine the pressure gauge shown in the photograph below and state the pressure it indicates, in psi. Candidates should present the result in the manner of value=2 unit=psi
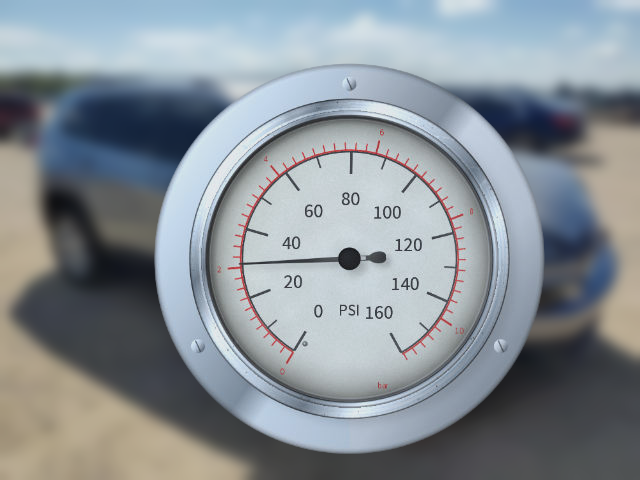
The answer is value=30 unit=psi
